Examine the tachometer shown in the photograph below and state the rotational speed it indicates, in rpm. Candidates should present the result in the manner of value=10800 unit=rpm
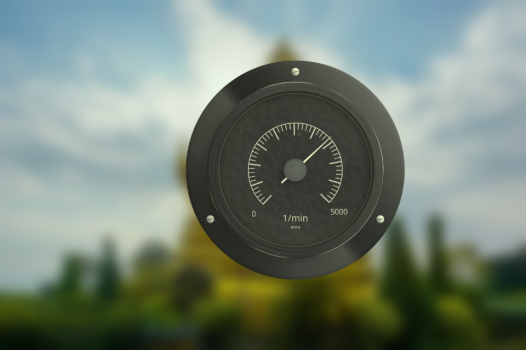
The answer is value=3400 unit=rpm
